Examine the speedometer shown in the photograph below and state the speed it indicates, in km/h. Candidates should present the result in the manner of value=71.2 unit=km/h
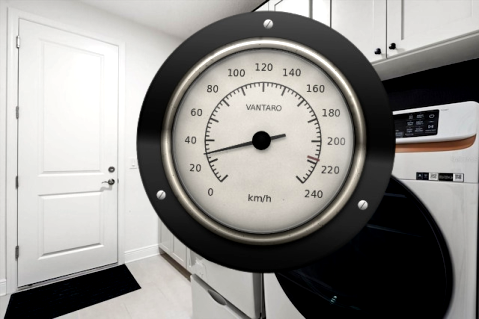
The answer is value=28 unit=km/h
